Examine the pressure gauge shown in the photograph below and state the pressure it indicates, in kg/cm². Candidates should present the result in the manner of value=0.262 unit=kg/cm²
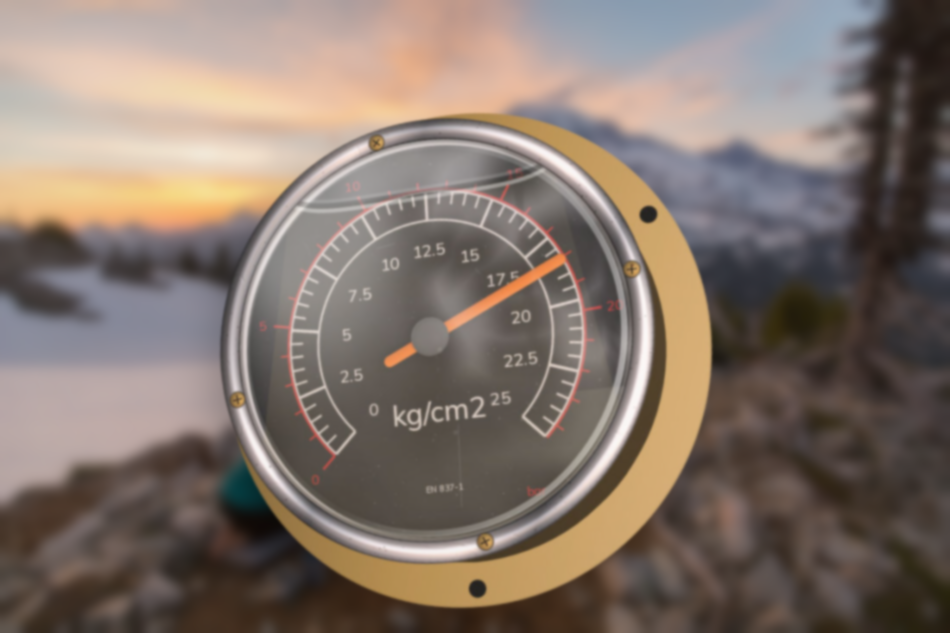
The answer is value=18.5 unit=kg/cm²
